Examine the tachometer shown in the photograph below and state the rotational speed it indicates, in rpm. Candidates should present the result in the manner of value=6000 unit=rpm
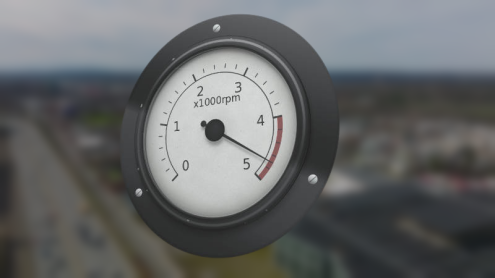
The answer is value=4700 unit=rpm
